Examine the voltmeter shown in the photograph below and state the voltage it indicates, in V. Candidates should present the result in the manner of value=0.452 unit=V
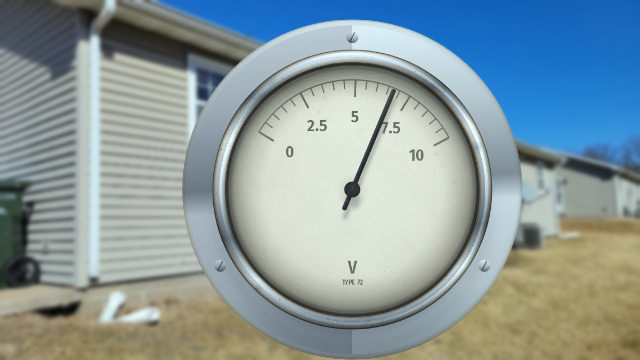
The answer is value=6.75 unit=V
